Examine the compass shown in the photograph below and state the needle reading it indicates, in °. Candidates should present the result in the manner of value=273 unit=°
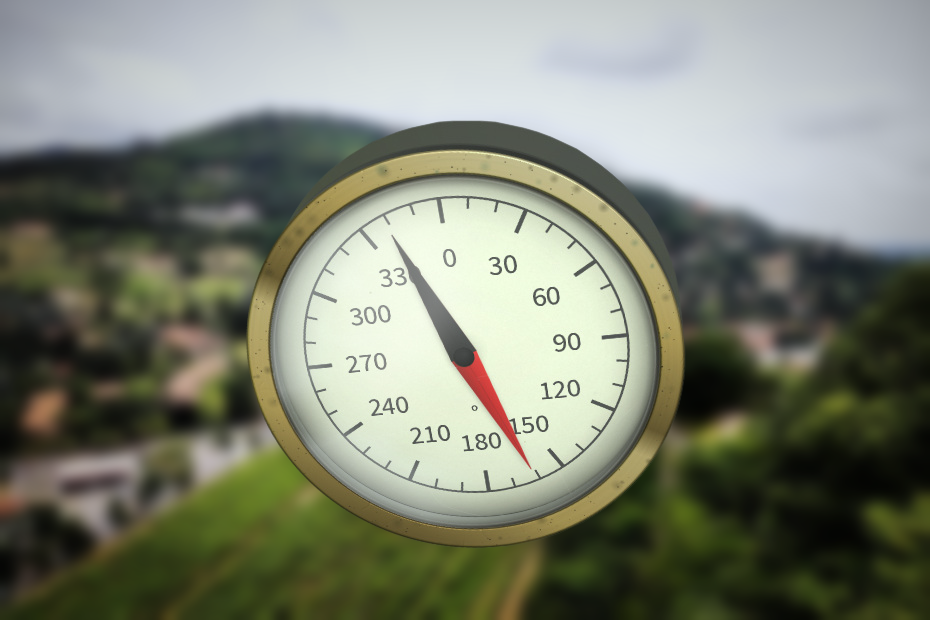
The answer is value=160 unit=°
